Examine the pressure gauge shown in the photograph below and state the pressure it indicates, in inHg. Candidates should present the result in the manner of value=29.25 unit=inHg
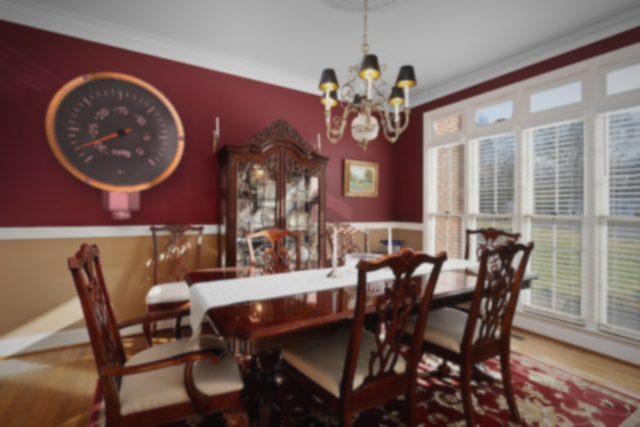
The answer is value=-28 unit=inHg
